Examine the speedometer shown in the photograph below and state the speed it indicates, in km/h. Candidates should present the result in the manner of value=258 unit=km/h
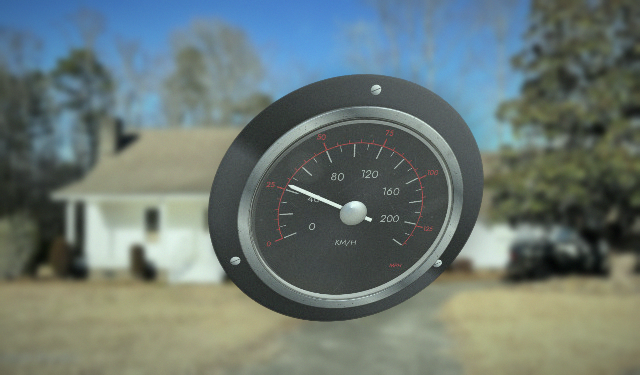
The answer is value=45 unit=km/h
